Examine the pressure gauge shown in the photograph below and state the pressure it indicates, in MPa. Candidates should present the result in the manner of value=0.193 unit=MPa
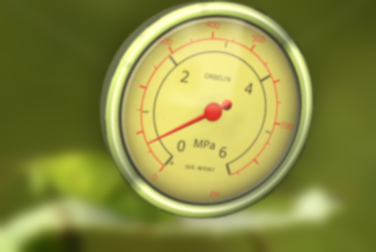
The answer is value=0.5 unit=MPa
